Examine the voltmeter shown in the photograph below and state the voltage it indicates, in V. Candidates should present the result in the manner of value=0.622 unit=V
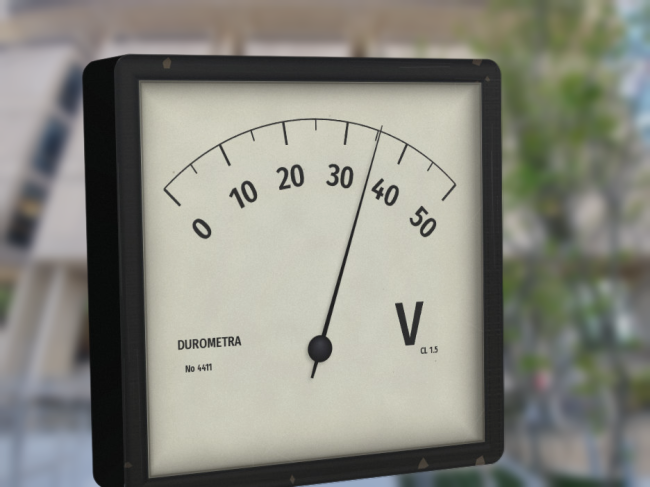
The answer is value=35 unit=V
